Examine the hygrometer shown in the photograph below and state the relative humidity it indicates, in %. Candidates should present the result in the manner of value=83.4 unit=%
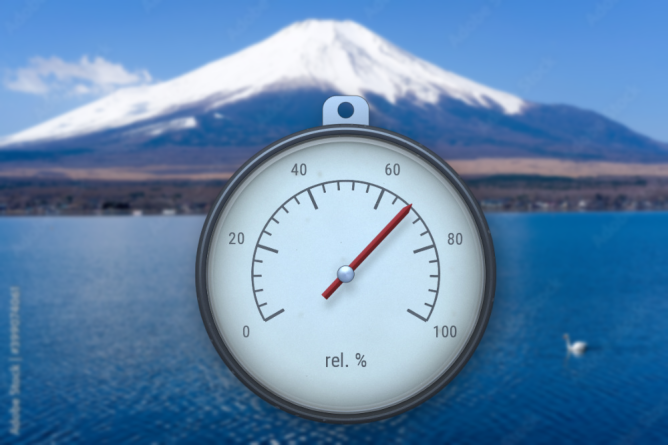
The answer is value=68 unit=%
